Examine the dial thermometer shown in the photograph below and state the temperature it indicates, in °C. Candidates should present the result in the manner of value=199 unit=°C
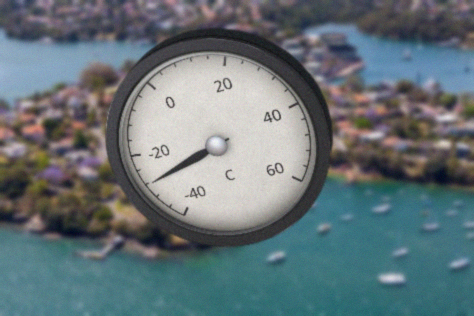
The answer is value=-28 unit=°C
